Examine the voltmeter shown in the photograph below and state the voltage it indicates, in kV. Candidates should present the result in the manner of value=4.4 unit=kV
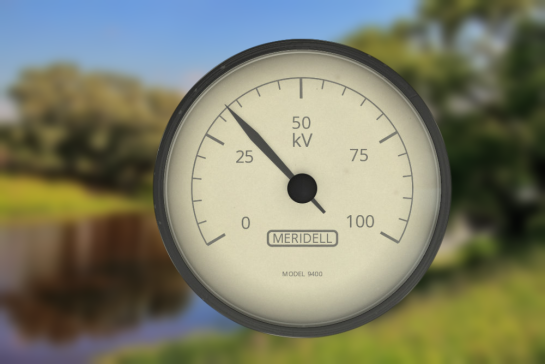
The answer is value=32.5 unit=kV
